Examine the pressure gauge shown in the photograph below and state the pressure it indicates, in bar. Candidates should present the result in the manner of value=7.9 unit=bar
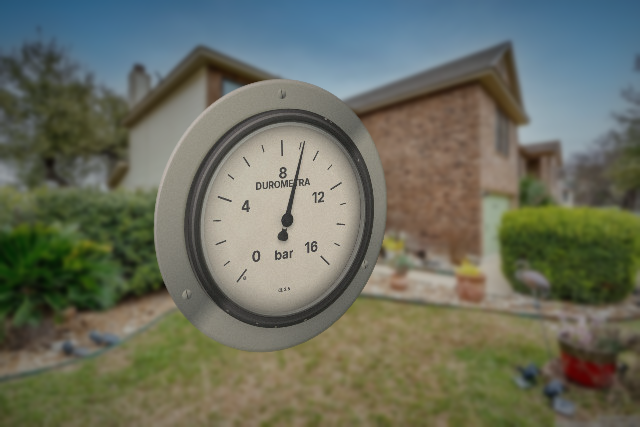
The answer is value=9 unit=bar
